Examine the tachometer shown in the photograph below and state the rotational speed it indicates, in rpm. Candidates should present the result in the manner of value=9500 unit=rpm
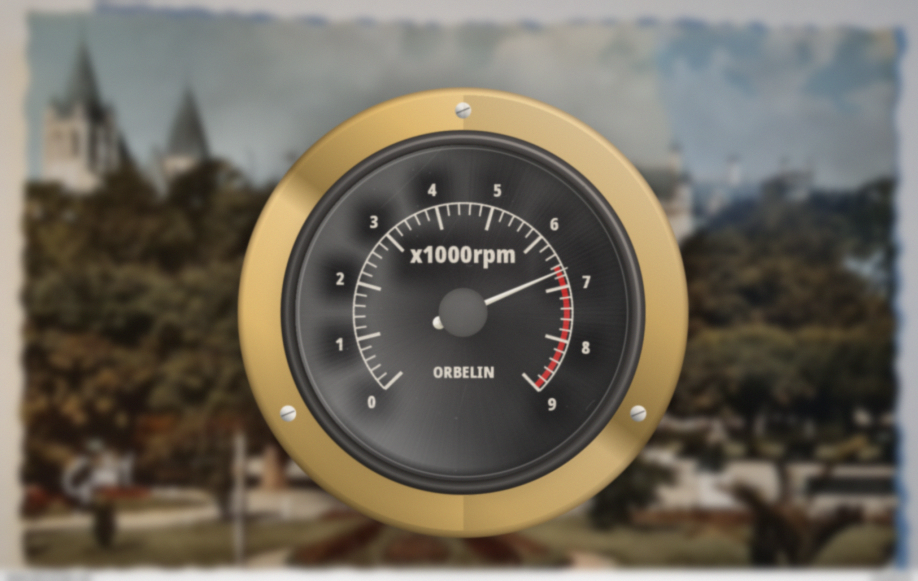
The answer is value=6700 unit=rpm
